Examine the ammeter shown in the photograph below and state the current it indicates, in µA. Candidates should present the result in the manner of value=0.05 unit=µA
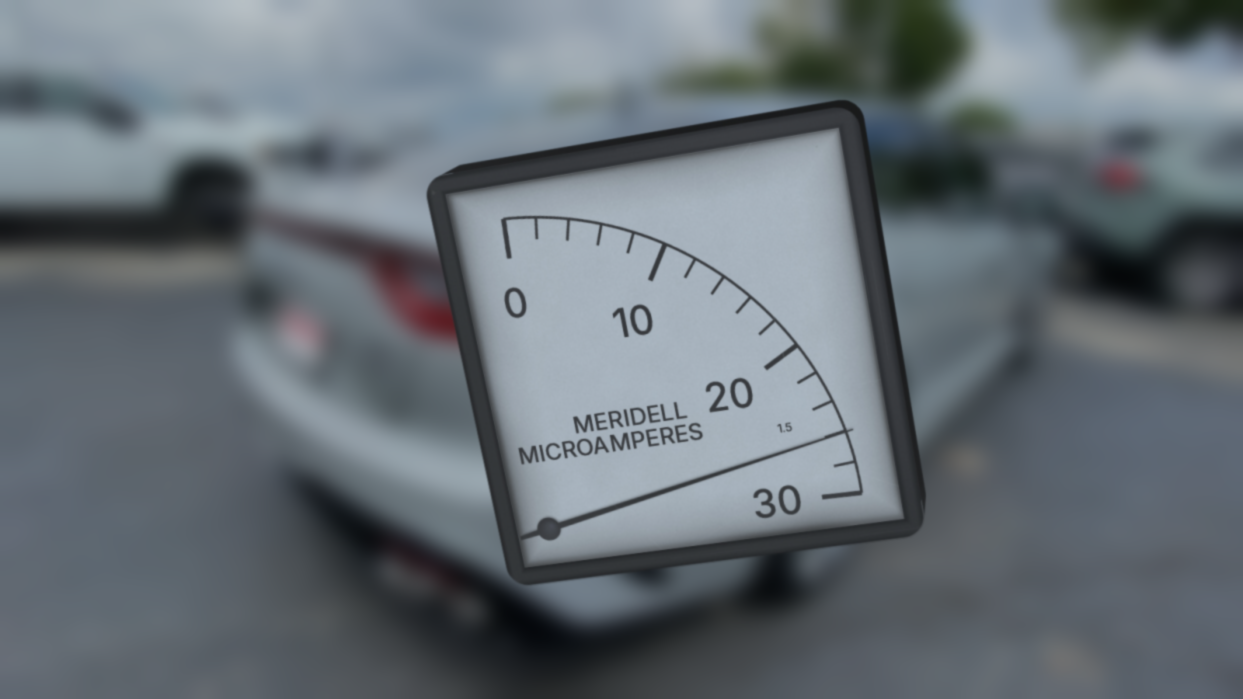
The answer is value=26 unit=µA
